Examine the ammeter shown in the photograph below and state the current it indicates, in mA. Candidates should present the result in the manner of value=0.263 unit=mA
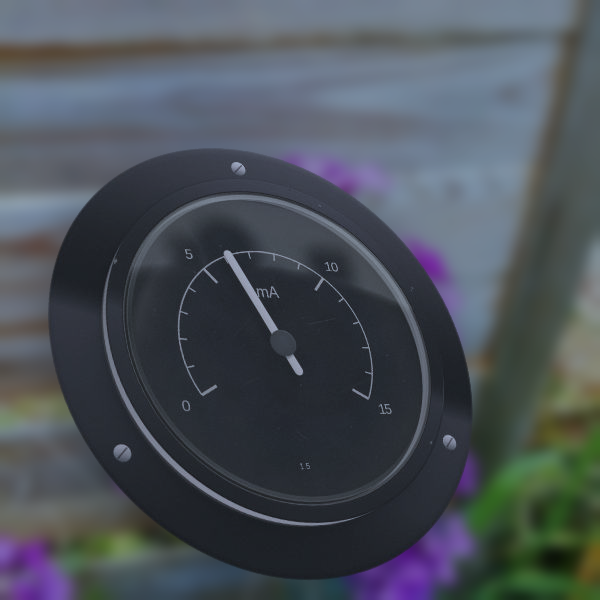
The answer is value=6 unit=mA
